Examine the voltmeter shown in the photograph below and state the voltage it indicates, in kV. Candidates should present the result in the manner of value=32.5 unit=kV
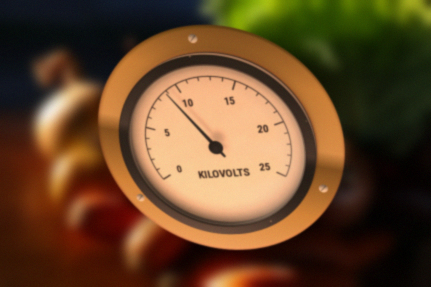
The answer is value=9 unit=kV
